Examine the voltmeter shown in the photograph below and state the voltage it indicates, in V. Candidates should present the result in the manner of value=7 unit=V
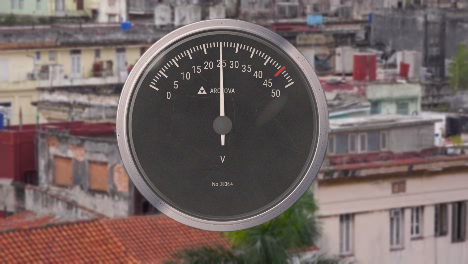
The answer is value=25 unit=V
